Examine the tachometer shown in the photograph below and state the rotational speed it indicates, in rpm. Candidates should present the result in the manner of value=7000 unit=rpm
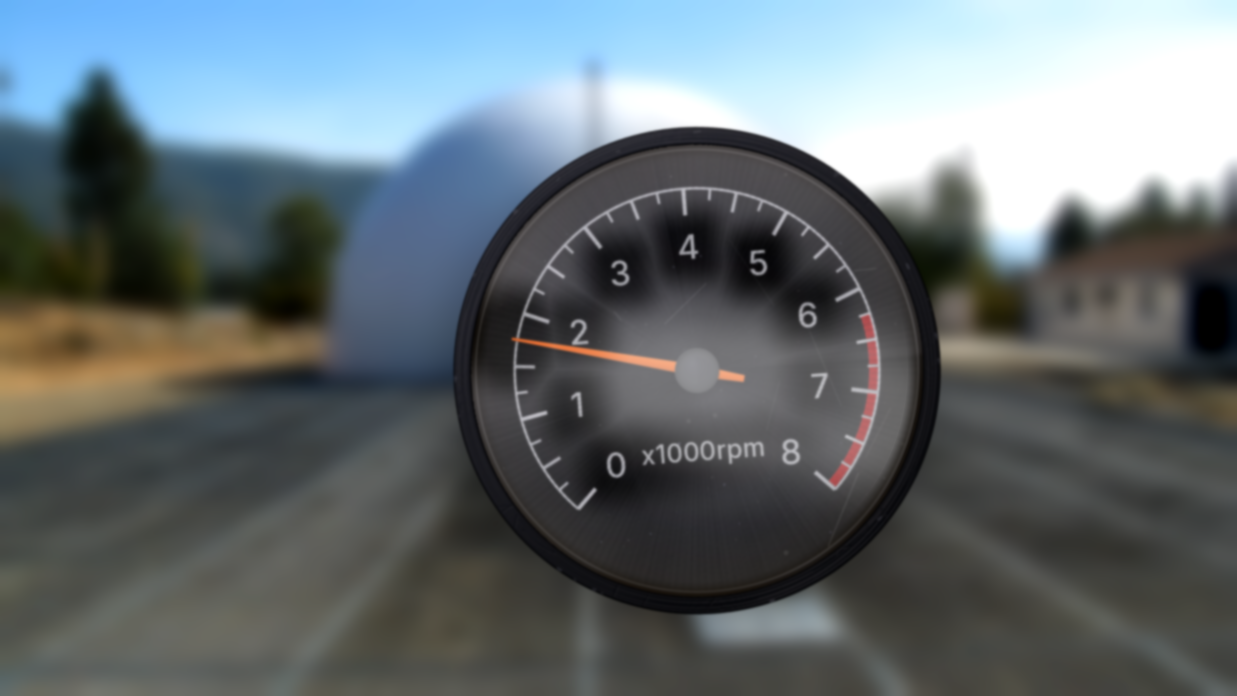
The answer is value=1750 unit=rpm
